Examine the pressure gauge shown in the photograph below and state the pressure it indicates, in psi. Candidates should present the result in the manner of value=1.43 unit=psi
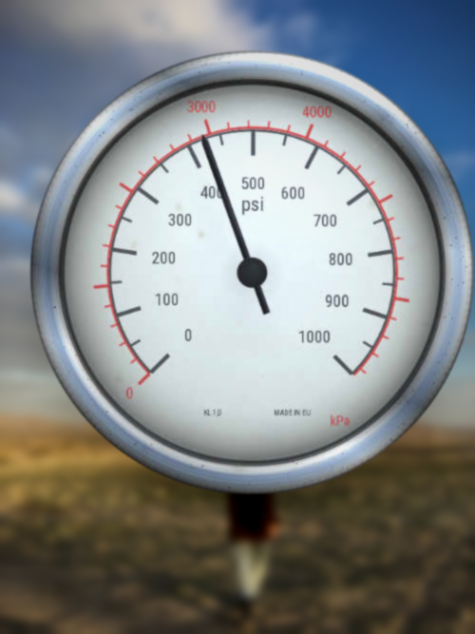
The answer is value=425 unit=psi
